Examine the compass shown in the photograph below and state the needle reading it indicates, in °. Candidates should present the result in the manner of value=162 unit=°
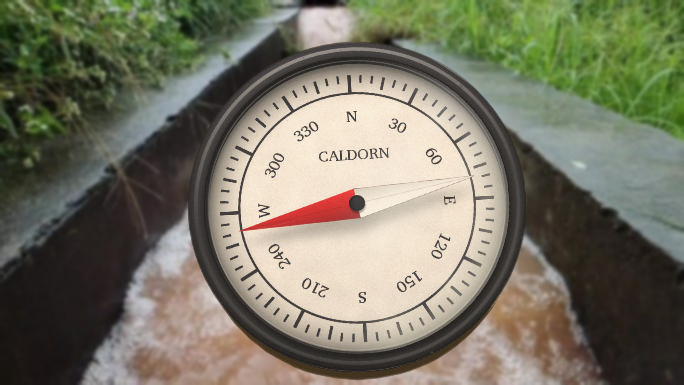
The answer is value=260 unit=°
